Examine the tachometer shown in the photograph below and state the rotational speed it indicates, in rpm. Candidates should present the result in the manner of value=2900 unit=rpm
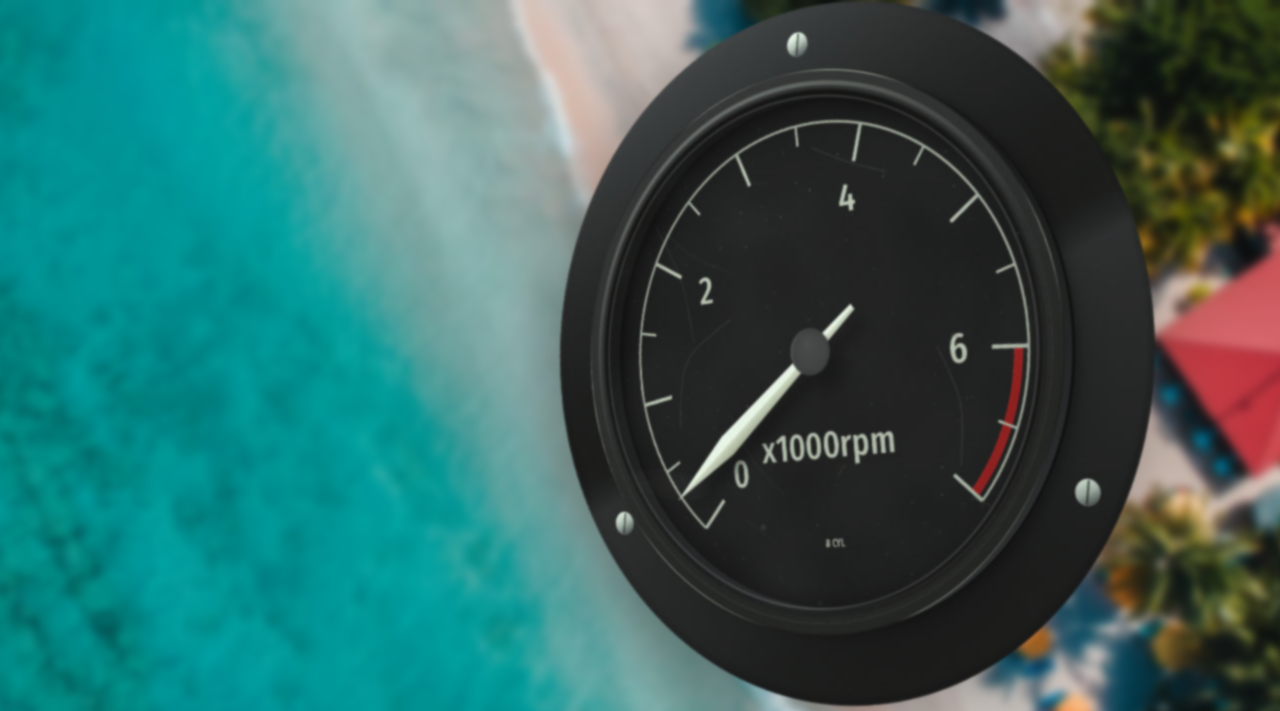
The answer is value=250 unit=rpm
